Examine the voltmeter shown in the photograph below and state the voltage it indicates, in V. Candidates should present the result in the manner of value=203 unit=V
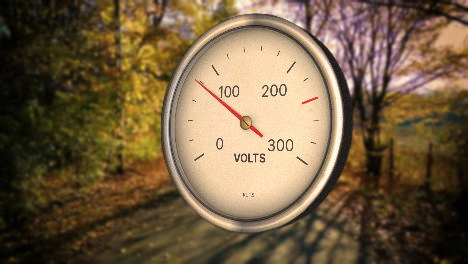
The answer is value=80 unit=V
